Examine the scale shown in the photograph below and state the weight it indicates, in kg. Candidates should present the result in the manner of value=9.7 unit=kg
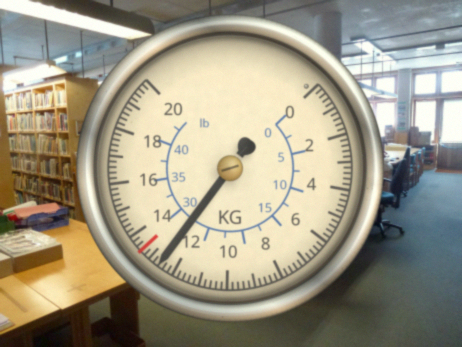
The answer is value=12.6 unit=kg
